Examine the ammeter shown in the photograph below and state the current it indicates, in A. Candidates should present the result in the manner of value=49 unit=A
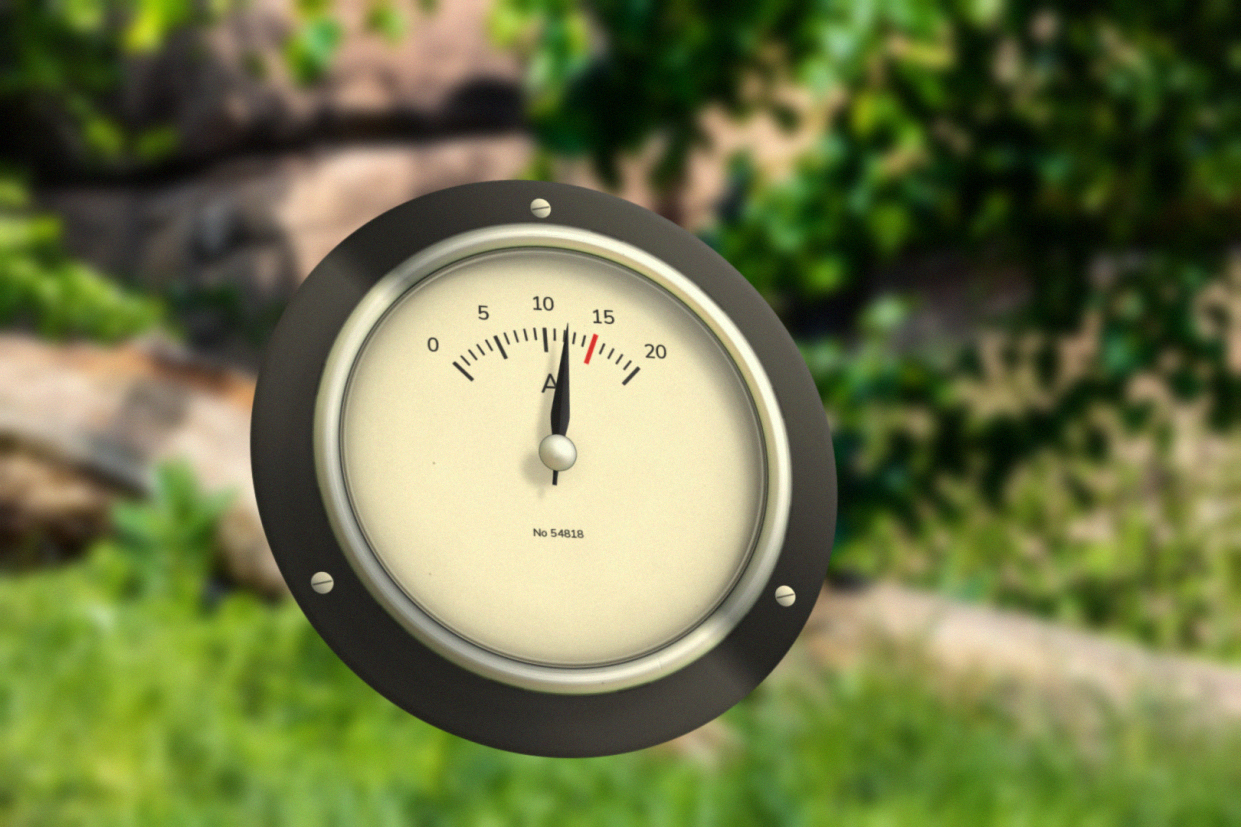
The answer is value=12 unit=A
